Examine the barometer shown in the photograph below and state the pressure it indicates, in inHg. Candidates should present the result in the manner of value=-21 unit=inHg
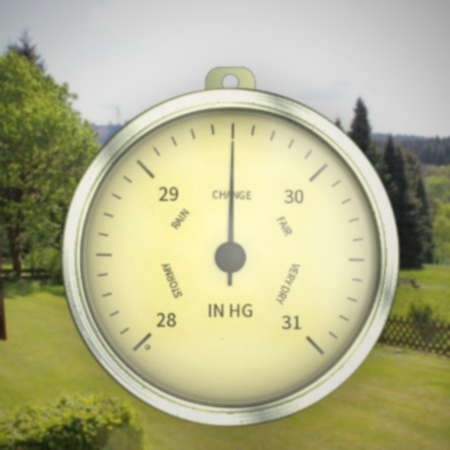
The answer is value=29.5 unit=inHg
